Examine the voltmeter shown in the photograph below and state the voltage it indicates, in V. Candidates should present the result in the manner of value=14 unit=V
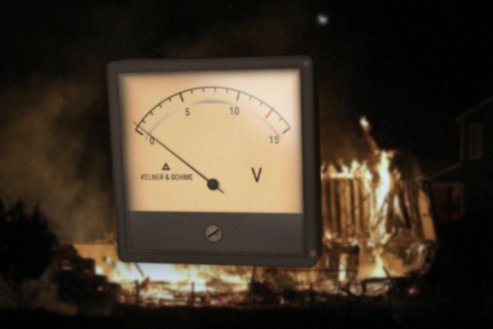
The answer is value=0.5 unit=V
